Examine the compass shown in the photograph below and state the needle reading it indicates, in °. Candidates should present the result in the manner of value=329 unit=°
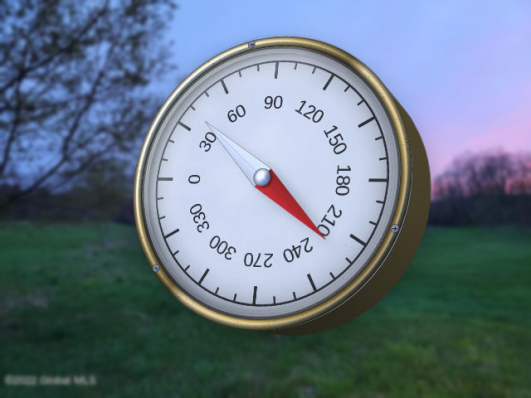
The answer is value=220 unit=°
